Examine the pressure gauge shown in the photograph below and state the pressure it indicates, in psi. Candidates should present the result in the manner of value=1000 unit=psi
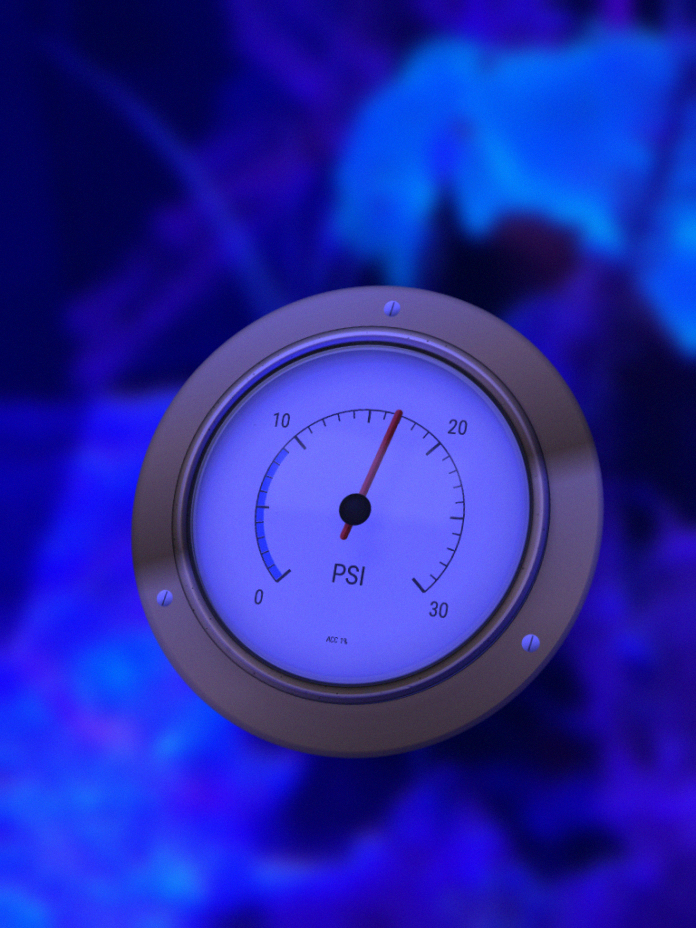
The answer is value=17 unit=psi
